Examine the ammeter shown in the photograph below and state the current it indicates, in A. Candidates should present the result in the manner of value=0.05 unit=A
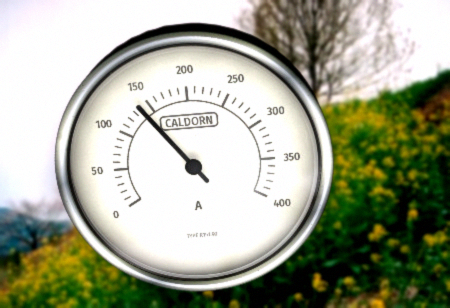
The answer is value=140 unit=A
